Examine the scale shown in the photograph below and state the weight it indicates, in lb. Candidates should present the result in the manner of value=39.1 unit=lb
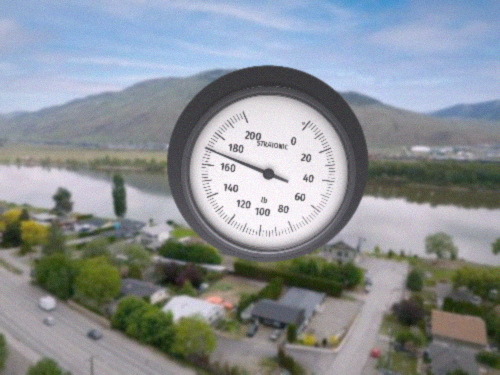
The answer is value=170 unit=lb
